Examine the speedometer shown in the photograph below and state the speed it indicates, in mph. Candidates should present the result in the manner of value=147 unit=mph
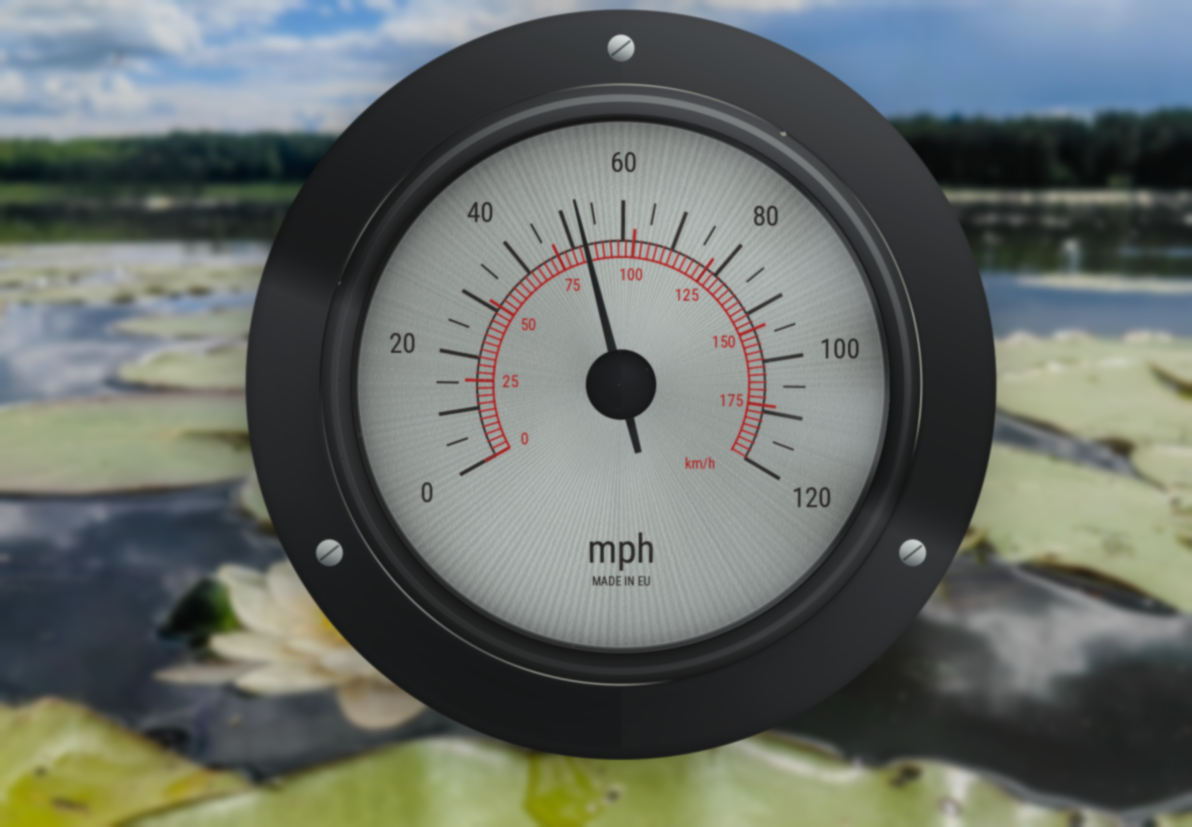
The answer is value=52.5 unit=mph
